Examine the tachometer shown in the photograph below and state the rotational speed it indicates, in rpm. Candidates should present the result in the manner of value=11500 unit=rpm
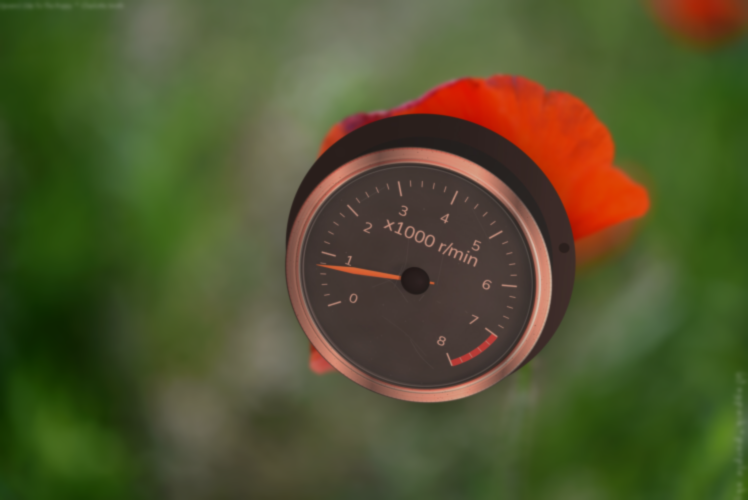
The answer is value=800 unit=rpm
